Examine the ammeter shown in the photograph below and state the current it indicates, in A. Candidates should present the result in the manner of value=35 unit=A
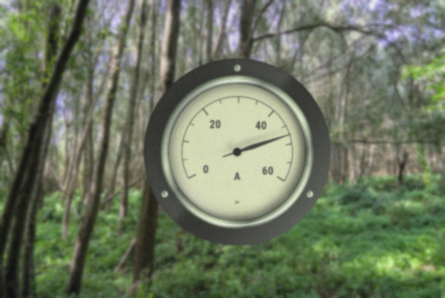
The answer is value=47.5 unit=A
